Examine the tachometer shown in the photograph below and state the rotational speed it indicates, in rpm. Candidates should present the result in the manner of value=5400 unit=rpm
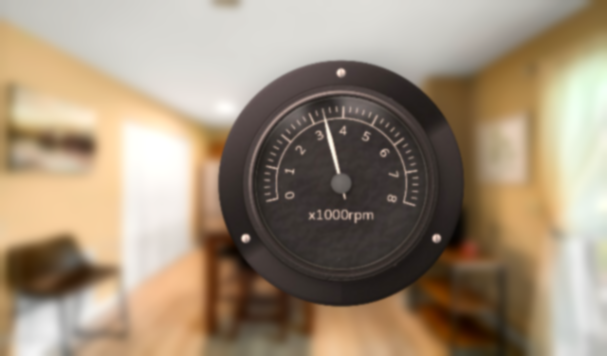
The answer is value=3400 unit=rpm
